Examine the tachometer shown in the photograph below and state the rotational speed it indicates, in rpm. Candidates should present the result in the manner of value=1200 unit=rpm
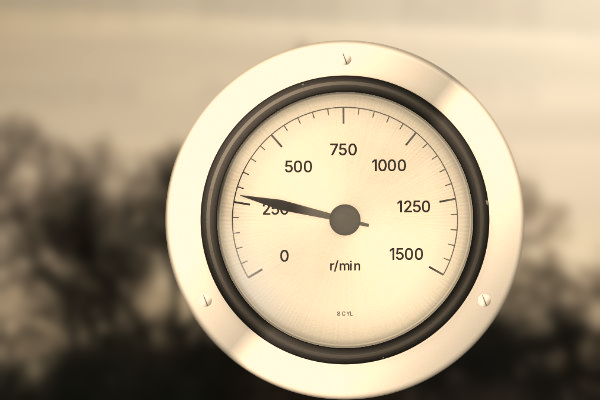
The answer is value=275 unit=rpm
